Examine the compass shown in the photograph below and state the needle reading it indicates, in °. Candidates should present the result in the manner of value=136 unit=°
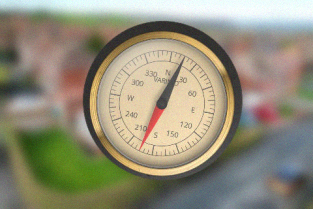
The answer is value=195 unit=°
